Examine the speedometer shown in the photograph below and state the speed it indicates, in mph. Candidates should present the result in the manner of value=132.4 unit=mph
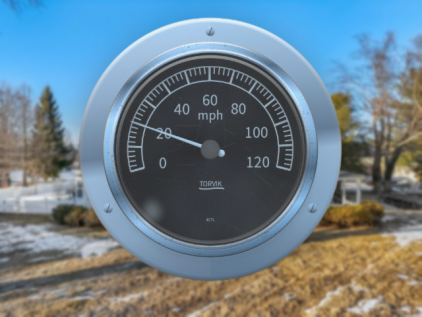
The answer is value=20 unit=mph
